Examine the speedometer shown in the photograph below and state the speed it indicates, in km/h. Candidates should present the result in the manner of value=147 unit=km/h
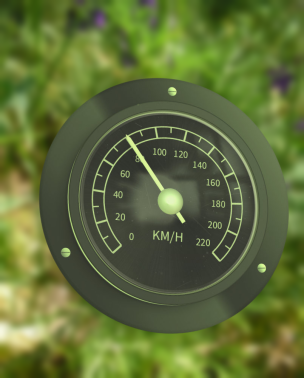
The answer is value=80 unit=km/h
